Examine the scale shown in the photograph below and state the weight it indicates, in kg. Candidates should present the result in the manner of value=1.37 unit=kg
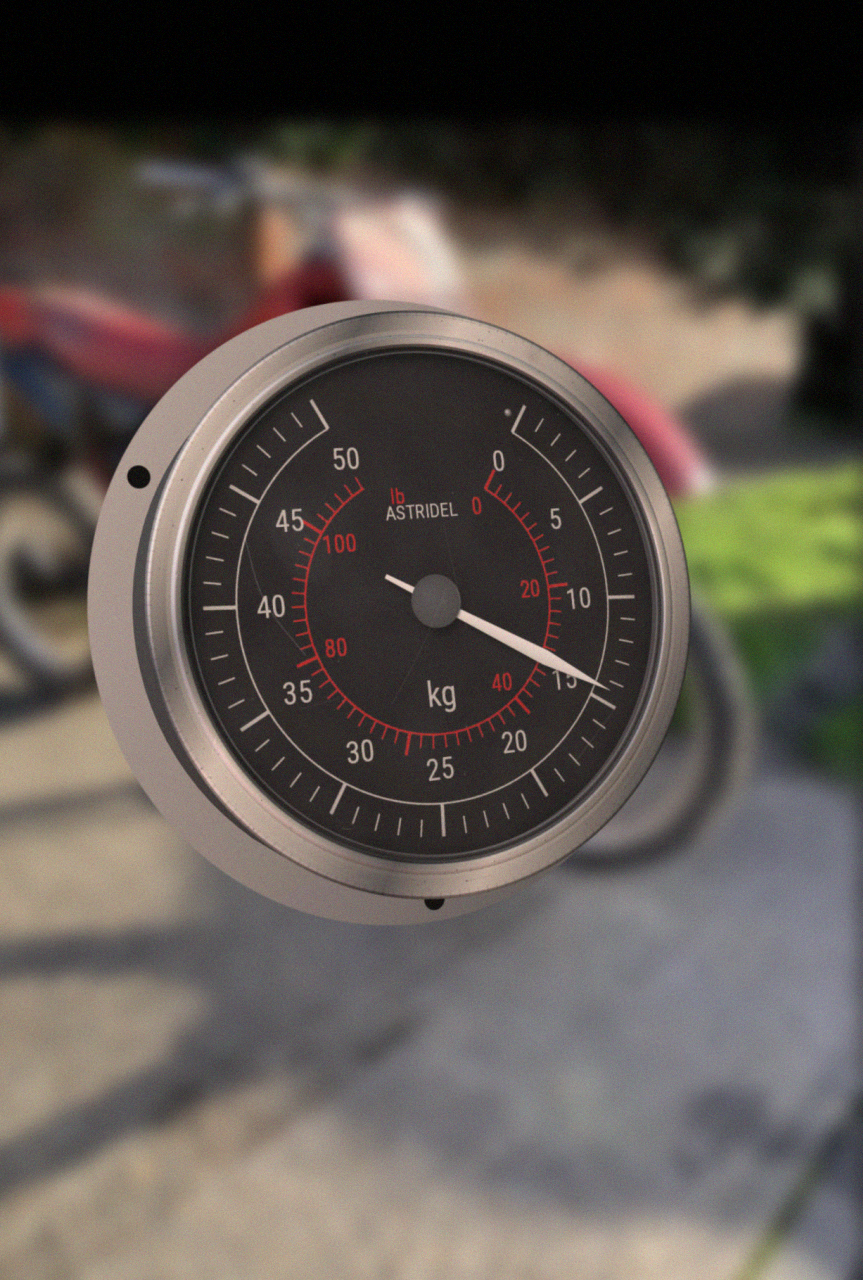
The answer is value=14.5 unit=kg
